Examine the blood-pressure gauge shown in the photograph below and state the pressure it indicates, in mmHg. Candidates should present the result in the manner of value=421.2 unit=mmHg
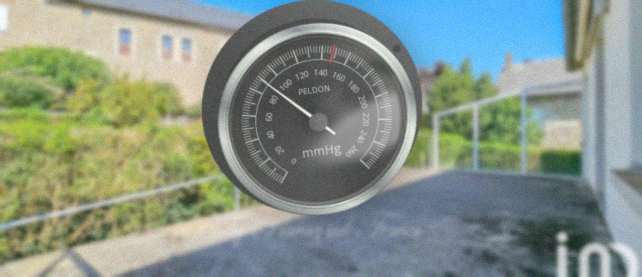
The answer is value=90 unit=mmHg
